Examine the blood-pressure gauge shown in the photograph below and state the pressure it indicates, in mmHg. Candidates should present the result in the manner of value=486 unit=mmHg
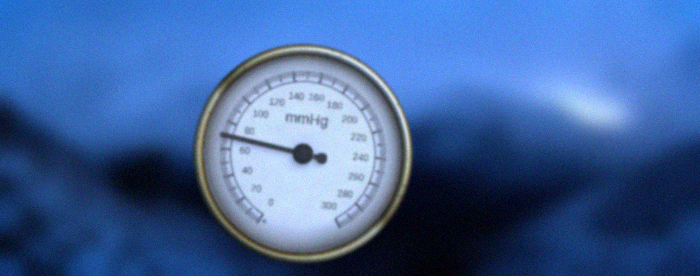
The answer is value=70 unit=mmHg
